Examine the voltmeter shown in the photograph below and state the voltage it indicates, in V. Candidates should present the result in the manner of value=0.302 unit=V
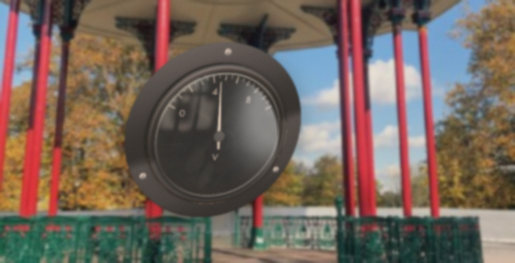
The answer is value=4.5 unit=V
